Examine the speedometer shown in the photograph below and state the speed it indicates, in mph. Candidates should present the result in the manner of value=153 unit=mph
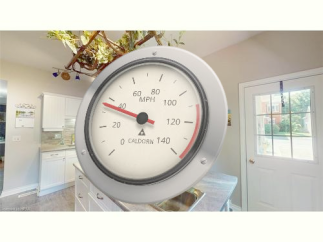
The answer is value=35 unit=mph
